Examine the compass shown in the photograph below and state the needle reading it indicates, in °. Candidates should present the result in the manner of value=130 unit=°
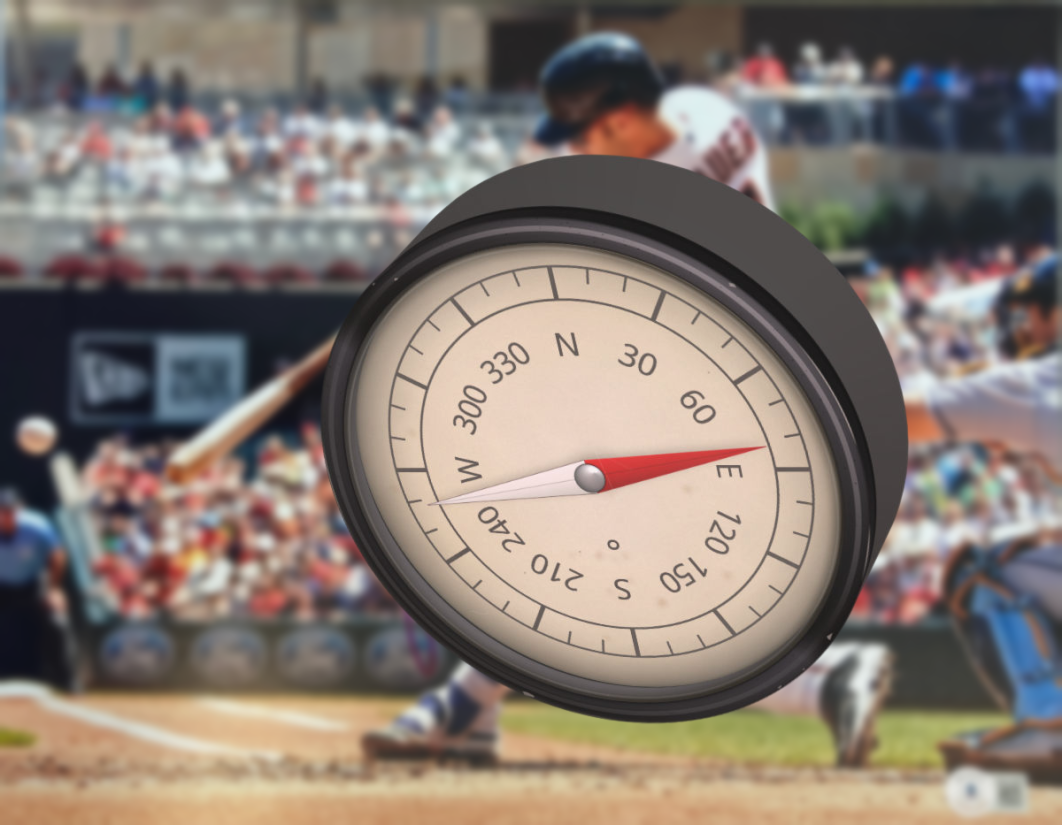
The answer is value=80 unit=°
